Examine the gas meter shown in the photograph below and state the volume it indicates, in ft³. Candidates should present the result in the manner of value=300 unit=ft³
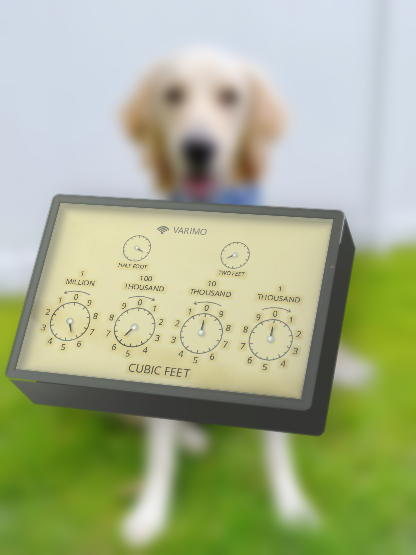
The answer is value=560000 unit=ft³
